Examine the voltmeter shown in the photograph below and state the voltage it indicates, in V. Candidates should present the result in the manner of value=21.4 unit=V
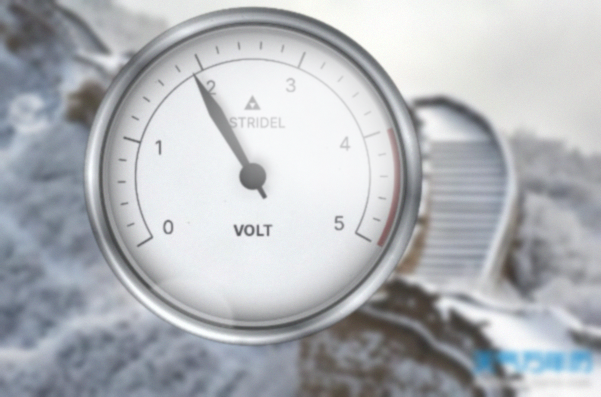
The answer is value=1.9 unit=V
